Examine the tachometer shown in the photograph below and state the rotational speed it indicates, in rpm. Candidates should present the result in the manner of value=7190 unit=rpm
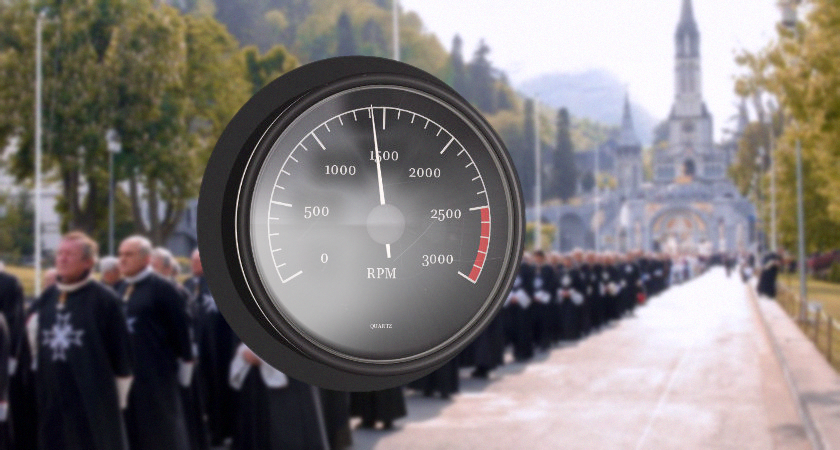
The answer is value=1400 unit=rpm
